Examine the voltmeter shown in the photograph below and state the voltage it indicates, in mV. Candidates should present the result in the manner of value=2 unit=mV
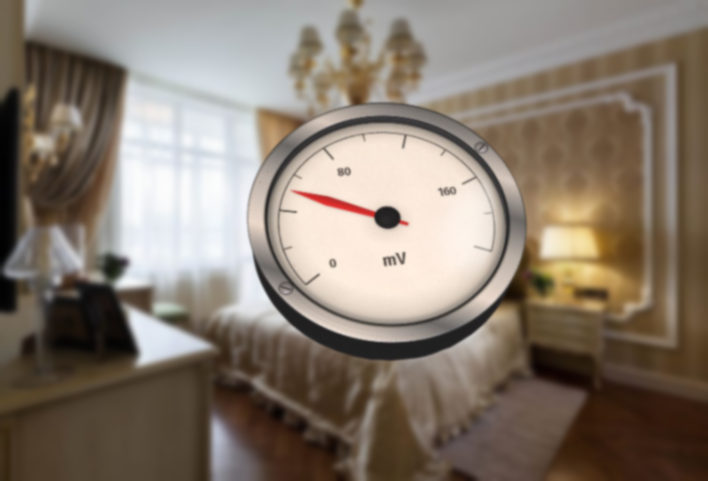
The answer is value=50 unit=mV
